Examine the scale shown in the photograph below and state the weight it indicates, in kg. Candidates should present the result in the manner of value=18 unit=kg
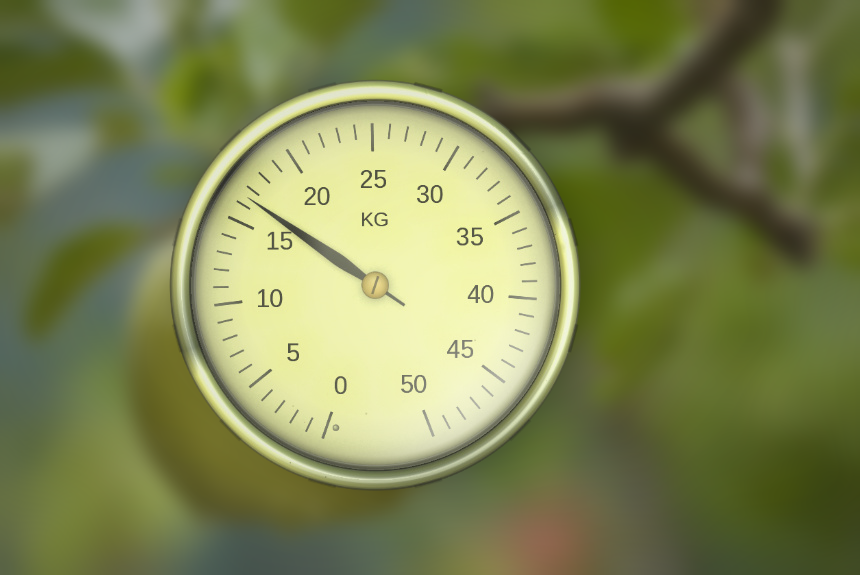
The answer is value=16.5 unit=kg
